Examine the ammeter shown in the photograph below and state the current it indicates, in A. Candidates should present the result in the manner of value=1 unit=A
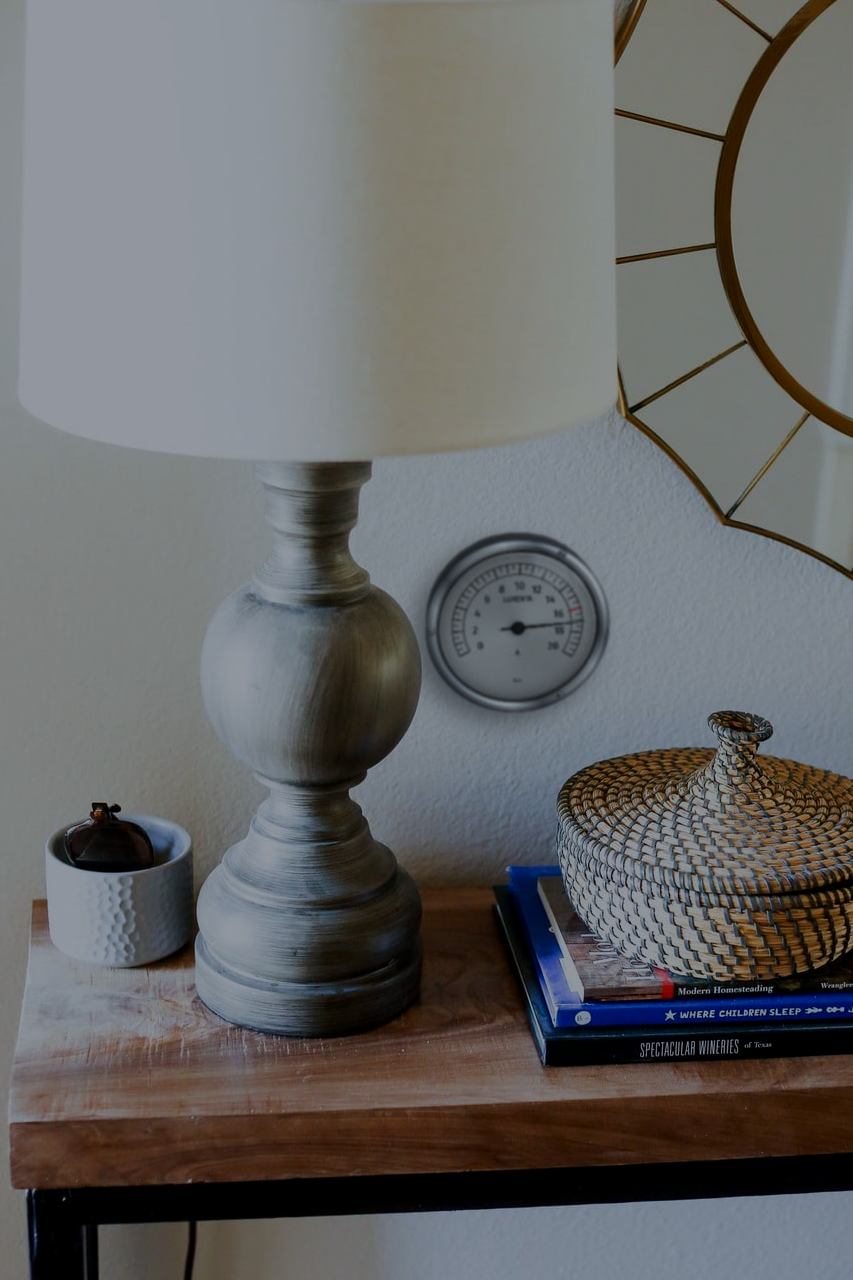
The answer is value=17 unit=A
